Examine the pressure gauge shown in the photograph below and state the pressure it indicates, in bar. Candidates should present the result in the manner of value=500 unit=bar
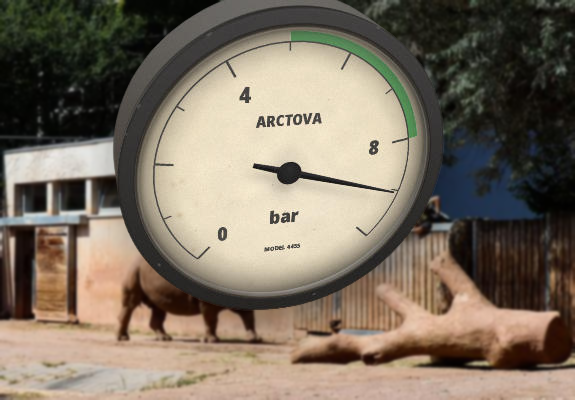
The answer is value=9 unit=bar
